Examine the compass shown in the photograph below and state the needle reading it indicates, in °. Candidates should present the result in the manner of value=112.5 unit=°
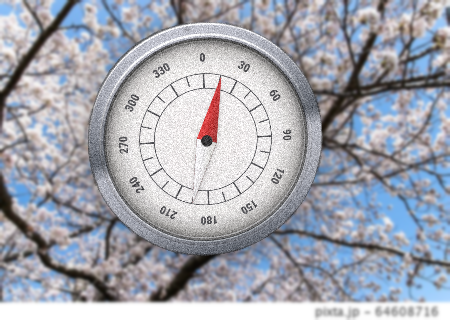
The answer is value=15 unit=°
